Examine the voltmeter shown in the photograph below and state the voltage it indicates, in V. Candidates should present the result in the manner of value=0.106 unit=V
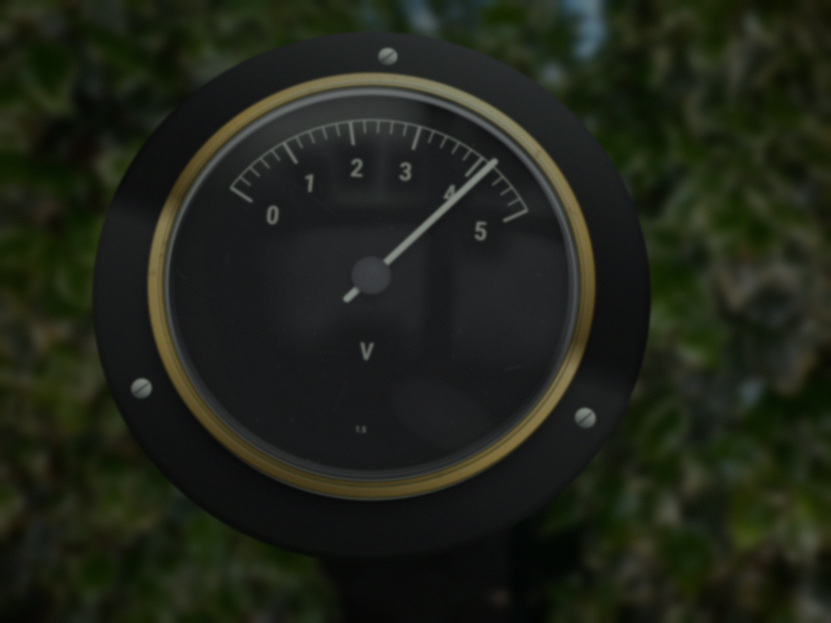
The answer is value=4.2 unit=V
